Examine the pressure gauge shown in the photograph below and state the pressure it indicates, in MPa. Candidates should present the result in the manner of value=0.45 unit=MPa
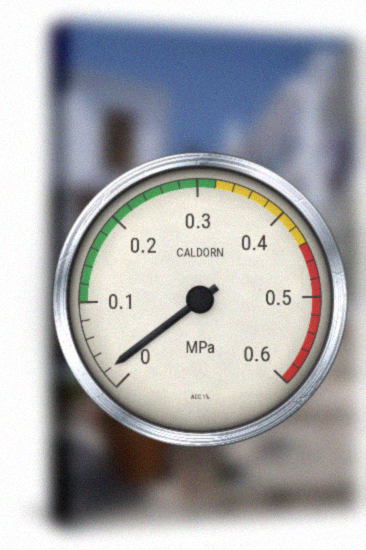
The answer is value=0.02 unit=MPa
